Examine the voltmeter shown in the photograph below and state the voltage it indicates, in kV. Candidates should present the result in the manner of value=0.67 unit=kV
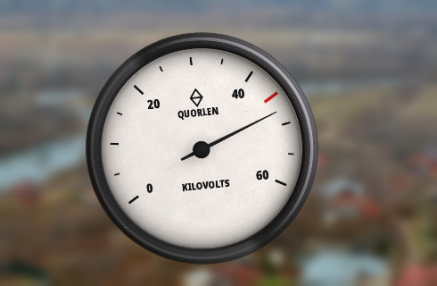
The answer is value=47.5 unit=kV
